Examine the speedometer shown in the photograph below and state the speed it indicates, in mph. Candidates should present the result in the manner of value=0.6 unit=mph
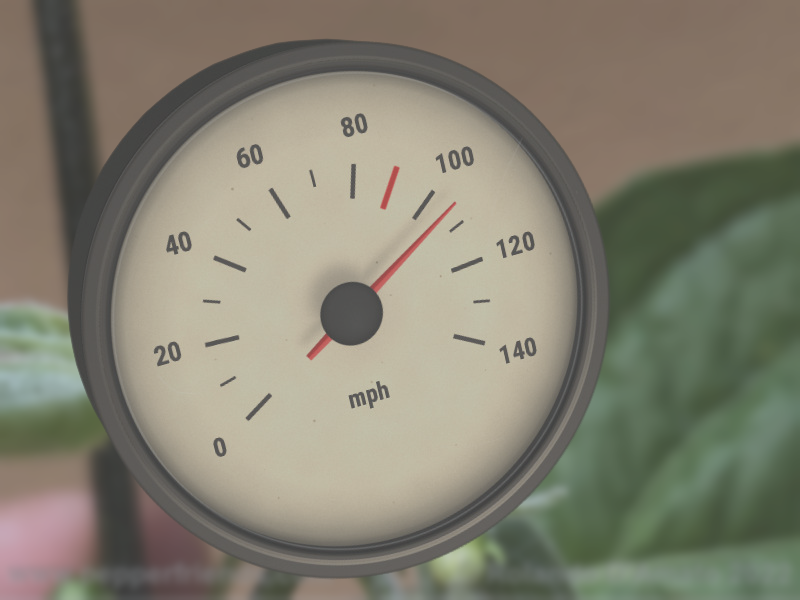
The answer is value=105 unit=mph
